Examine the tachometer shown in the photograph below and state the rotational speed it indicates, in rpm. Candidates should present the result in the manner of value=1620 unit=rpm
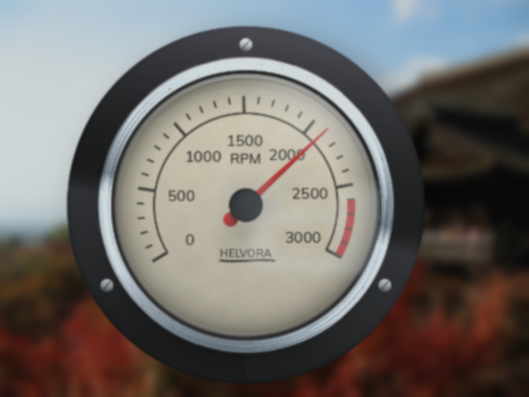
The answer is value=2100 unit=rpm
